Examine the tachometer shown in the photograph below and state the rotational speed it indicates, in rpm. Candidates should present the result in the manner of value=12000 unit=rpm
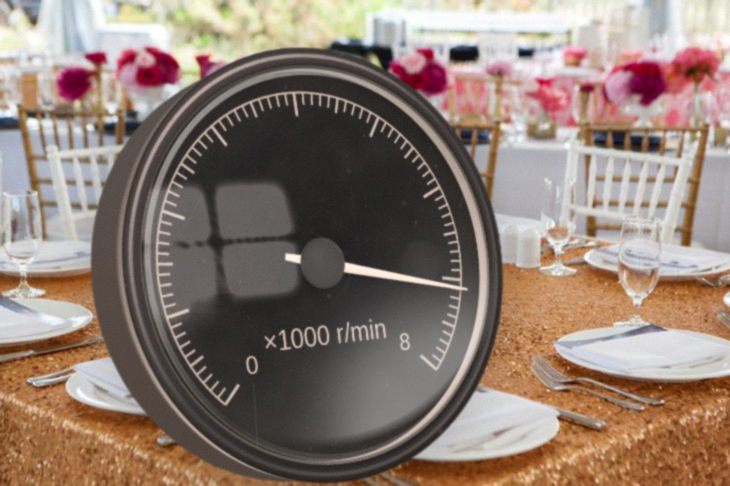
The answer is value=7100 unit=rpm
